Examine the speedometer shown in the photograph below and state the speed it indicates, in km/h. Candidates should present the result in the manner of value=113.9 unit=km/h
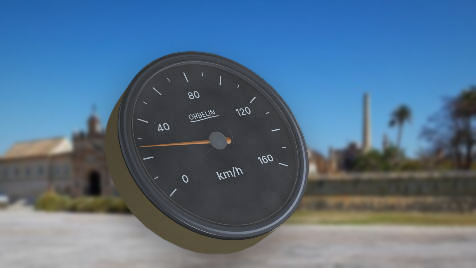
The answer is value=25 unit=km/h
